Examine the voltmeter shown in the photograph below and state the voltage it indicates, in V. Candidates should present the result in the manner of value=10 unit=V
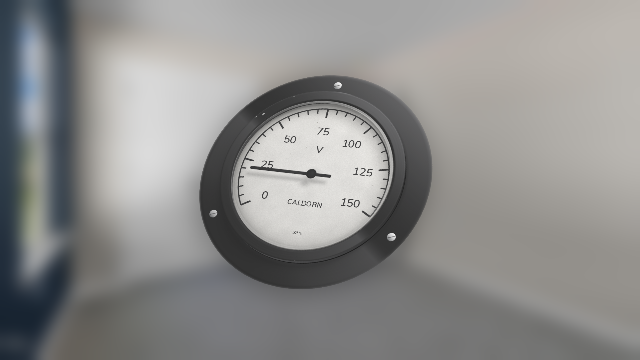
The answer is value=20 unit=V
